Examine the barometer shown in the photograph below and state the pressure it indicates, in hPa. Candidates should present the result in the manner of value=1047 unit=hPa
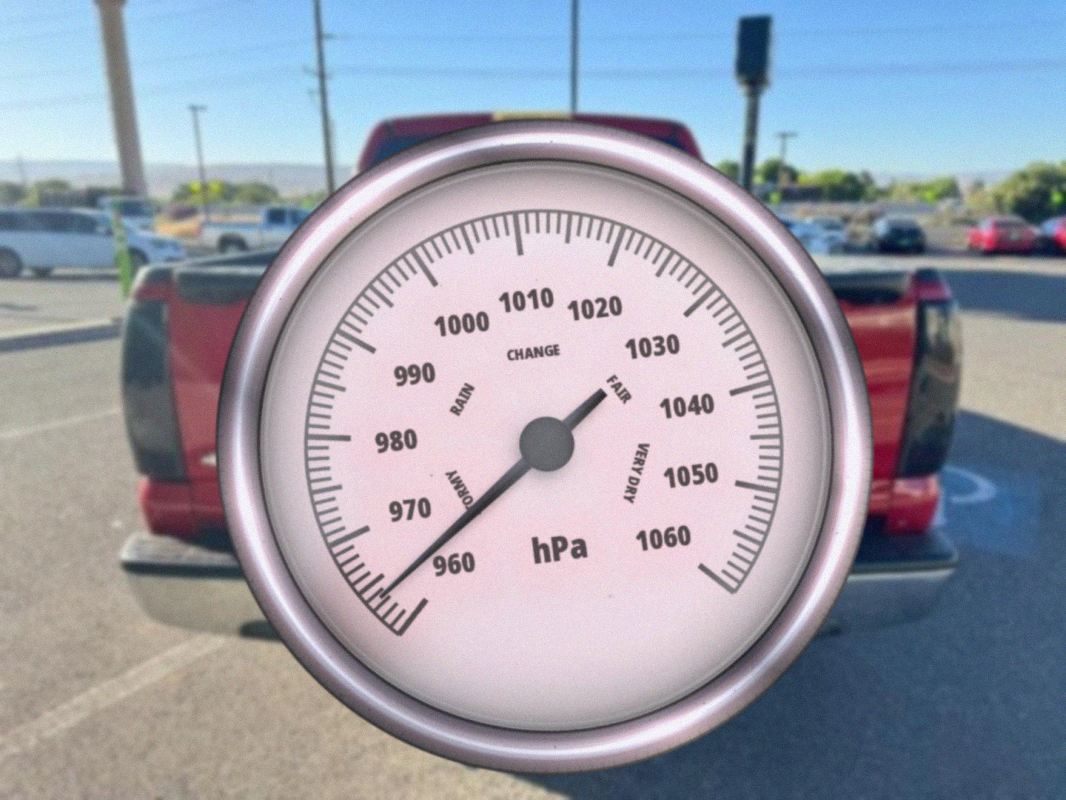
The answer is value=963.5 unit=hPa
